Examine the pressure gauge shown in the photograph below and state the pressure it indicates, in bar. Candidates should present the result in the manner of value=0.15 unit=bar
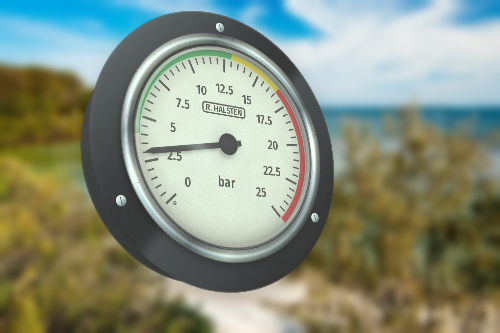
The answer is value=3 unit=bar
